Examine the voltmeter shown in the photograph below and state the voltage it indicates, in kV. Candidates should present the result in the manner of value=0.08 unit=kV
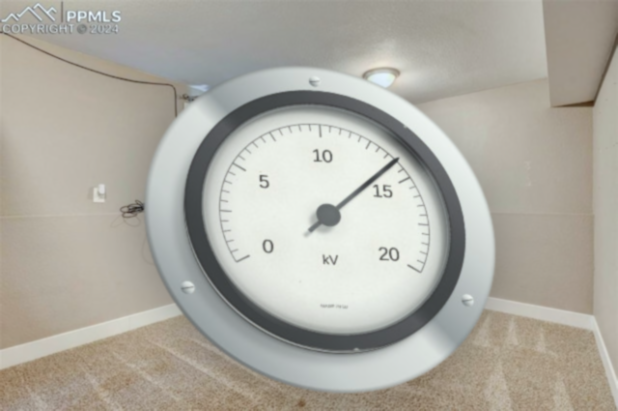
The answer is value=14 unit=kV
